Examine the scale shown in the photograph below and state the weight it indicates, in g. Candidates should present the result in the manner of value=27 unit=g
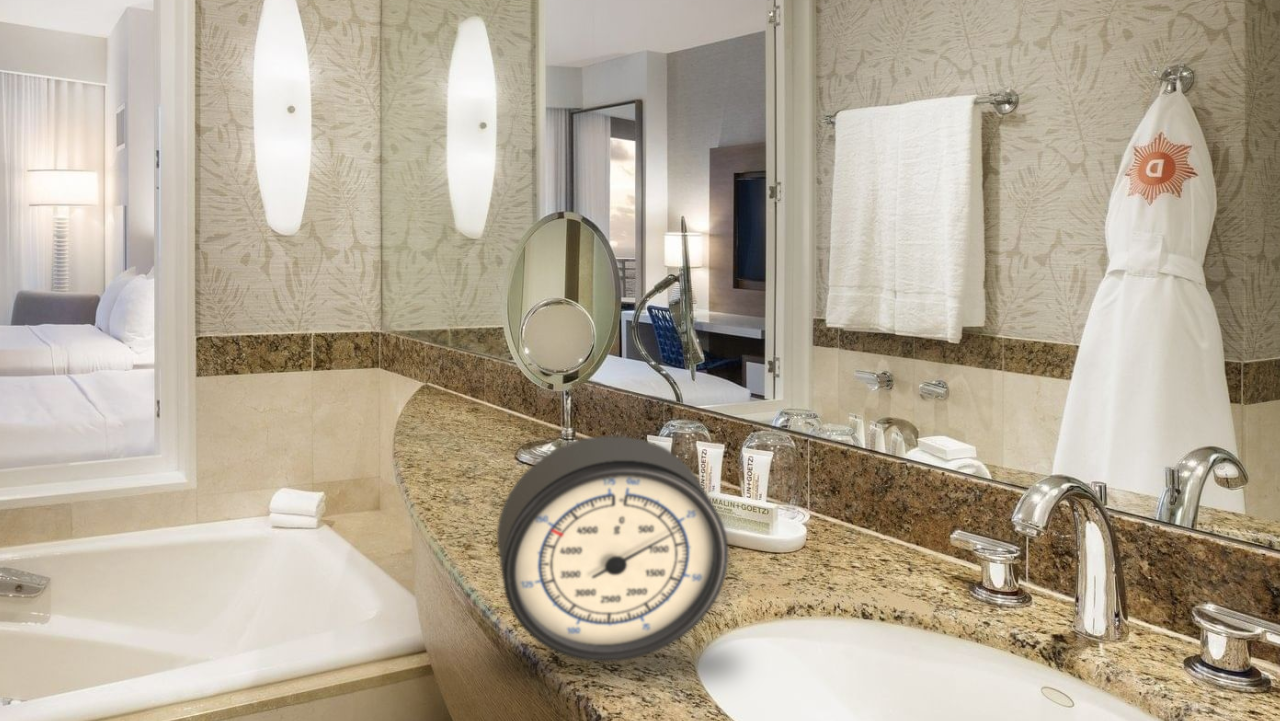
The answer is value=750 unit=g
